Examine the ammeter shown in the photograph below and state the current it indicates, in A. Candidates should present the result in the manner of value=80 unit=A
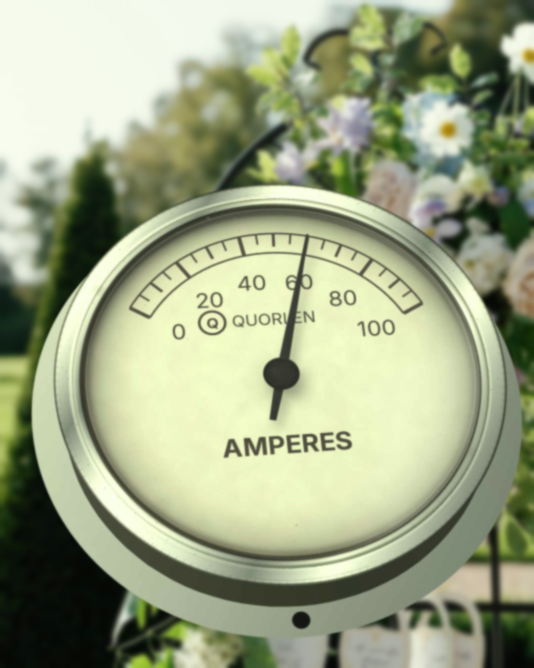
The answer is value=60 unit=A
